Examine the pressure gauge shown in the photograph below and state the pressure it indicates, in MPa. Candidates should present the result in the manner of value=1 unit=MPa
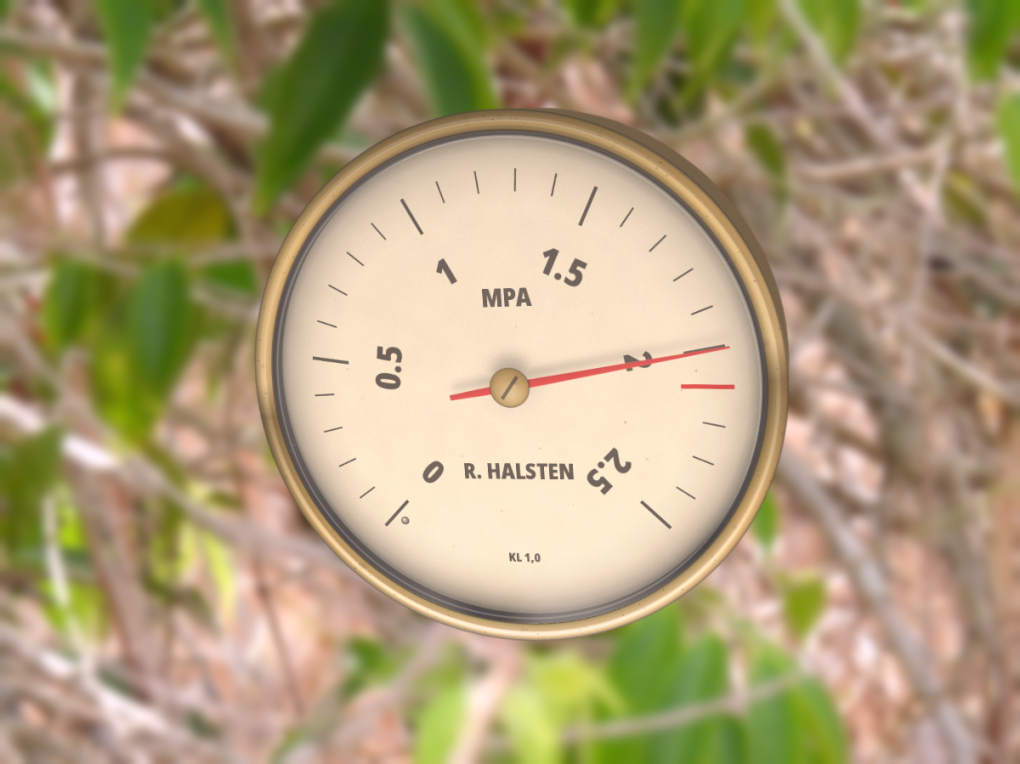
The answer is value=2 unit=MPa
